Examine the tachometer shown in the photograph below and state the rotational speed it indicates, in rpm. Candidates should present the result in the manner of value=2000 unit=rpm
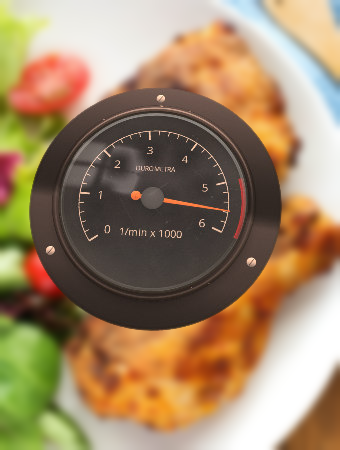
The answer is value=5600 unit=rpm
